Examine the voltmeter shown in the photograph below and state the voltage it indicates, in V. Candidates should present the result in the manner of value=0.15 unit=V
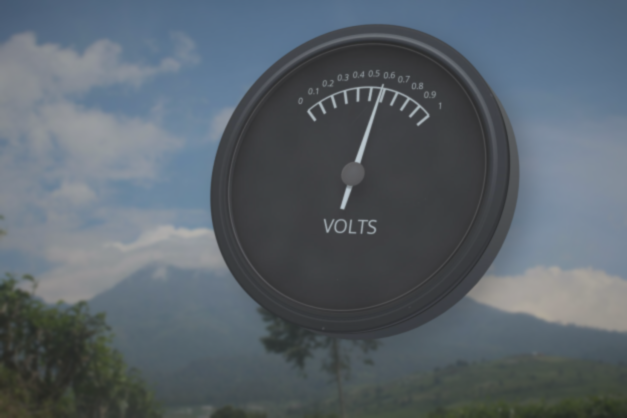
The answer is value=0.6 unit=V
